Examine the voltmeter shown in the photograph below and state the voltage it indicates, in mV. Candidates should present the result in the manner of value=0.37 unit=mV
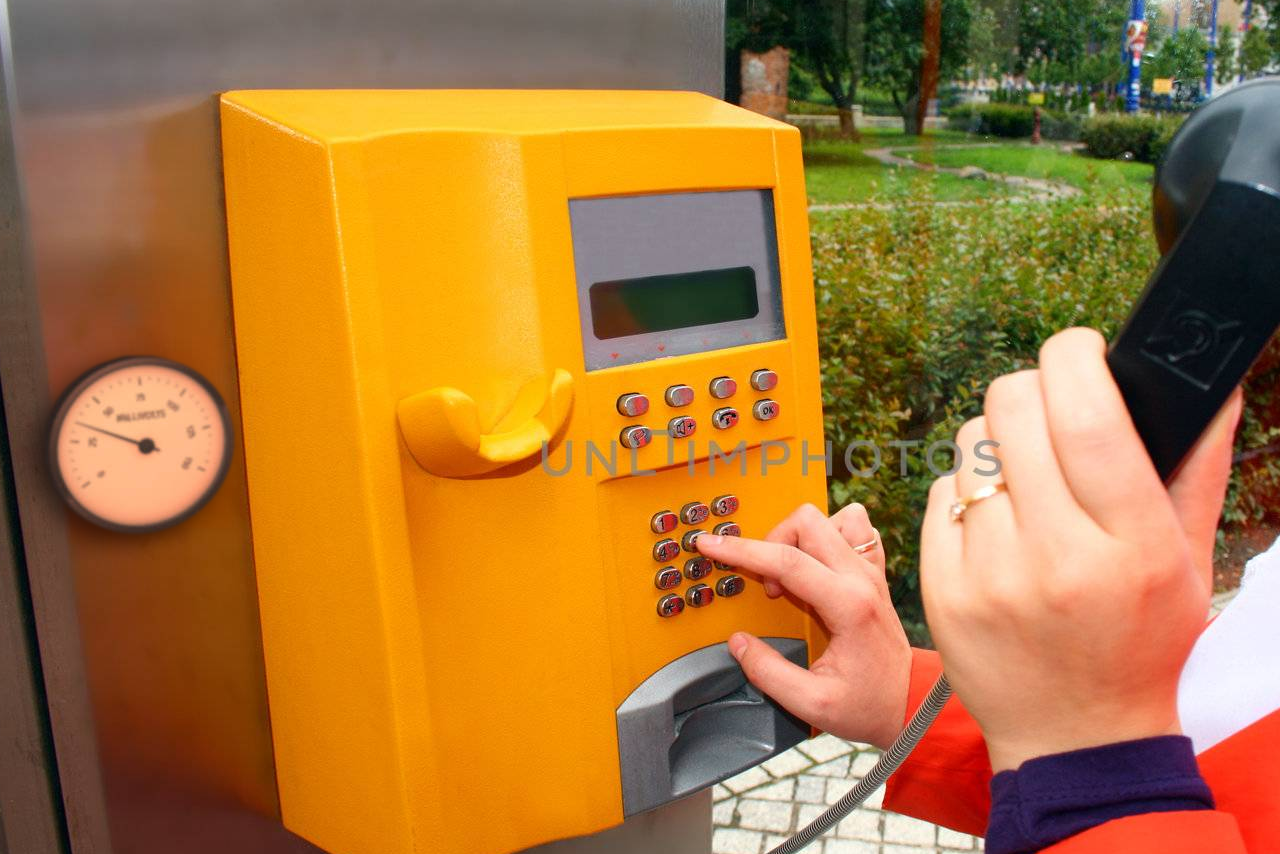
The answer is value=35 unit=mV
